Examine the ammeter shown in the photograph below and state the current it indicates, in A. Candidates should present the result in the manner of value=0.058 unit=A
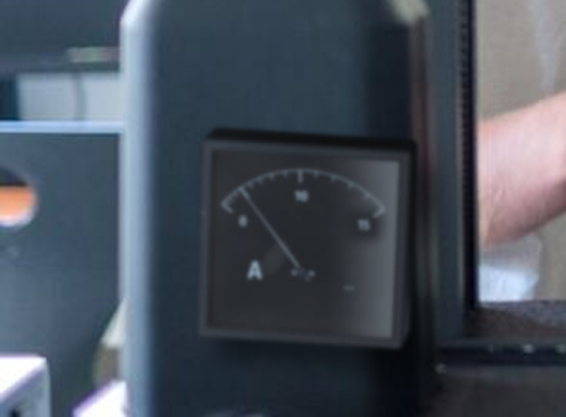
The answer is value=5 unit=A
